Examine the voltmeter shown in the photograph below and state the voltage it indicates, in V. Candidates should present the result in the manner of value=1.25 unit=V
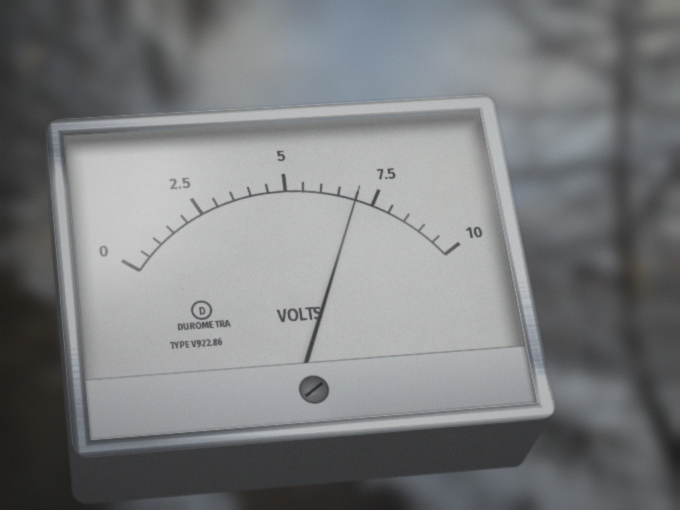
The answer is value=7 unit=V
